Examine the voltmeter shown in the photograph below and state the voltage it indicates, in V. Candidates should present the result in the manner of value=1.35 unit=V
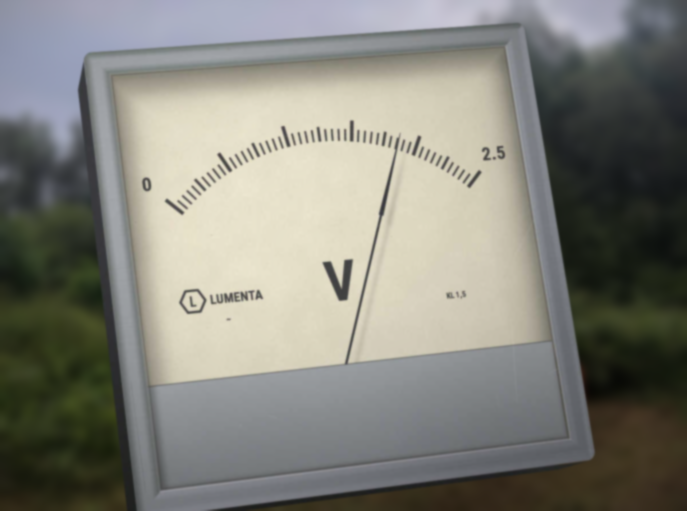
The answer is value=1.85 unit=V
